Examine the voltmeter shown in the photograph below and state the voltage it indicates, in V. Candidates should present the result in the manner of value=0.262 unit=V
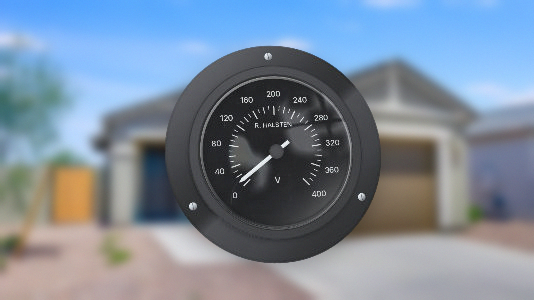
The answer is value=10 unit=V
